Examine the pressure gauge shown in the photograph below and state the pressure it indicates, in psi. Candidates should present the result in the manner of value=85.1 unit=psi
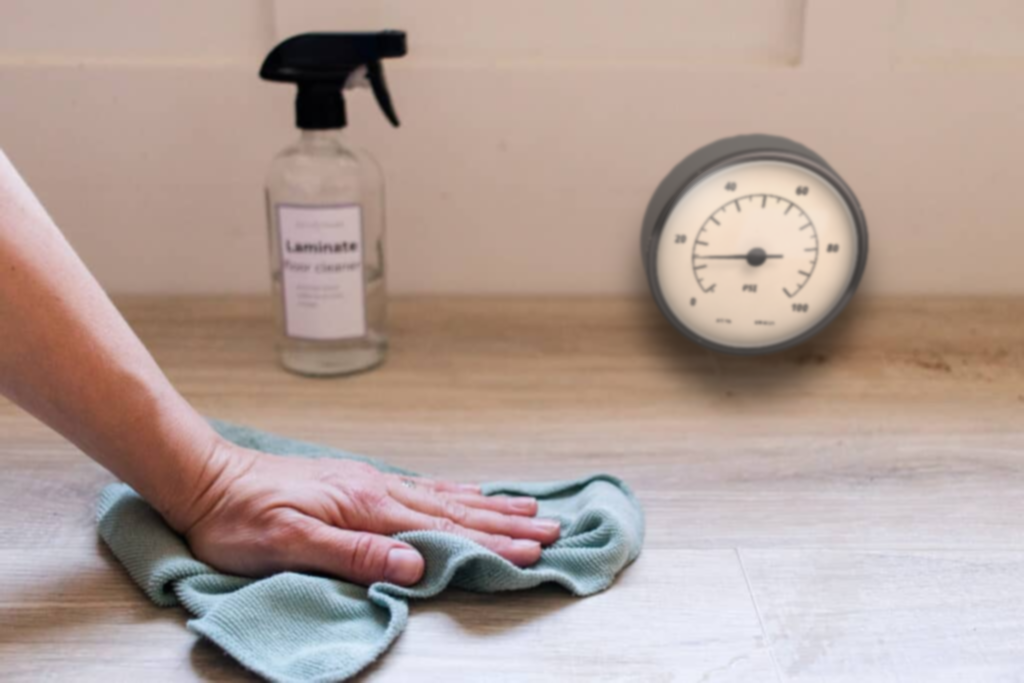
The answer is value=15 unit=psi
